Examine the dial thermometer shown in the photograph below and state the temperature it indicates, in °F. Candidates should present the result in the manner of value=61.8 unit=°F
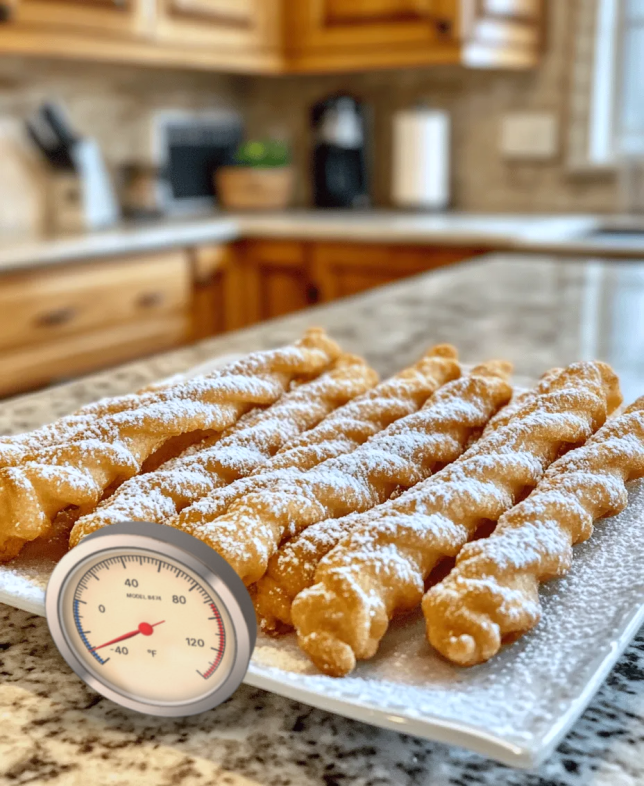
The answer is value=-30 unit=°F
